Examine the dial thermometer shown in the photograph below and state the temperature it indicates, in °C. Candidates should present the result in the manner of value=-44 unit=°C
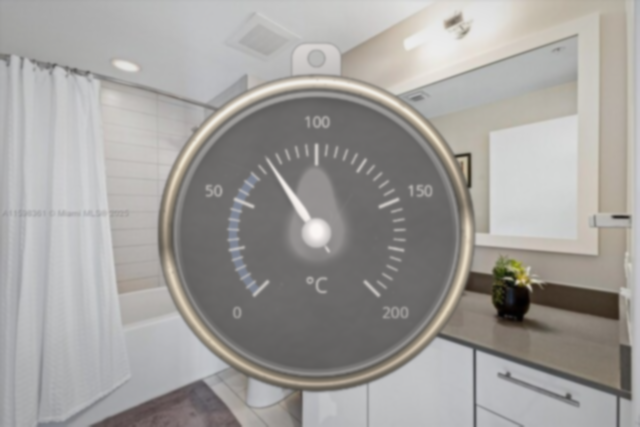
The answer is value=75 unit=°C
